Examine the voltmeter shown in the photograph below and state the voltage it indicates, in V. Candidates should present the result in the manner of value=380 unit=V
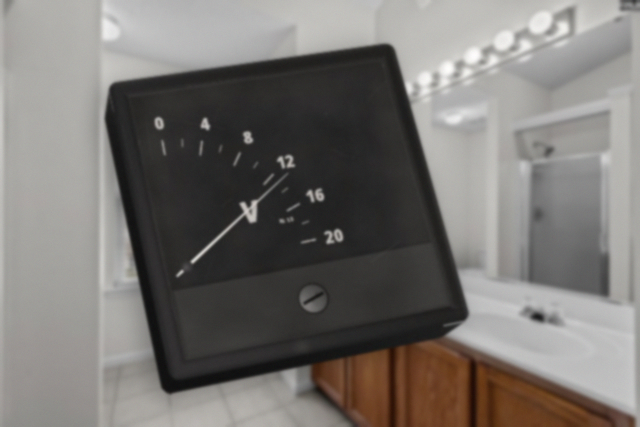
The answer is value=13 unit=V
